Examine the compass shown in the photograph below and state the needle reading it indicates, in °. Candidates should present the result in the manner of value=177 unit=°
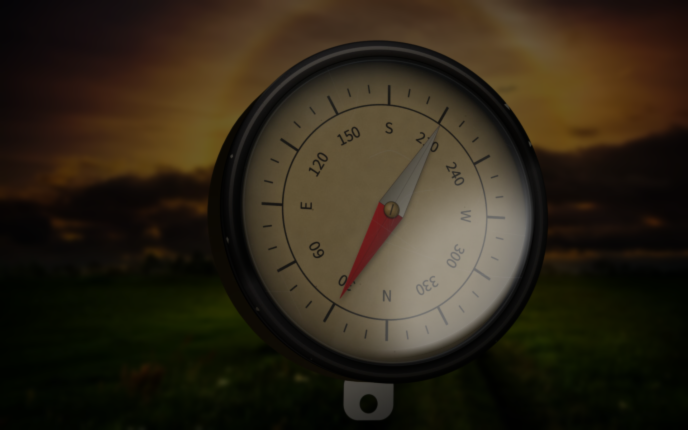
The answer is value=30 unit=°
